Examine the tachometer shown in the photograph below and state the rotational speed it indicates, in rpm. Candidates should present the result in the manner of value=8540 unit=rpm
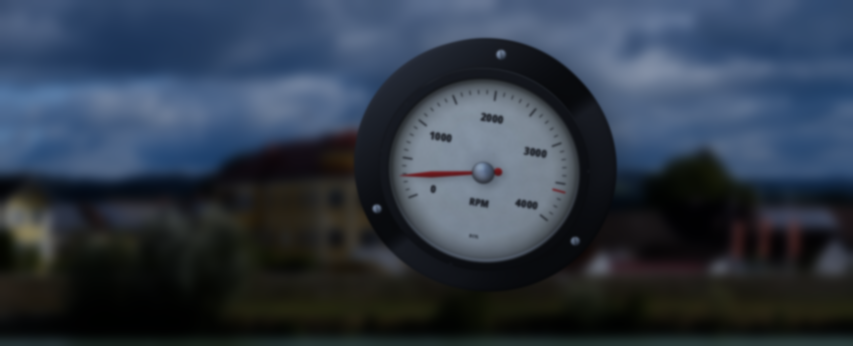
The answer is value=300 unit=rpm
